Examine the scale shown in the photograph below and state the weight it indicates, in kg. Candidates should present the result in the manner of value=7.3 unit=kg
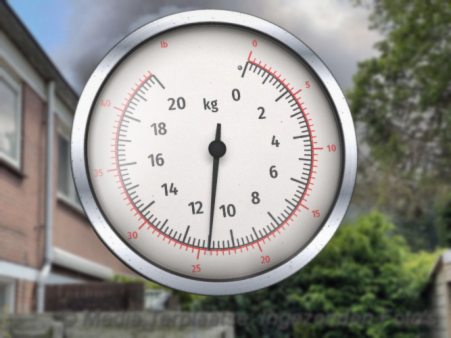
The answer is value=11 unit=kg
